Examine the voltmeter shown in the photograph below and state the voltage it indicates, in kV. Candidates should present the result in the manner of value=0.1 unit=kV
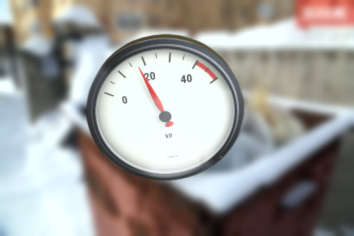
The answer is value=17.5 unit=kV
